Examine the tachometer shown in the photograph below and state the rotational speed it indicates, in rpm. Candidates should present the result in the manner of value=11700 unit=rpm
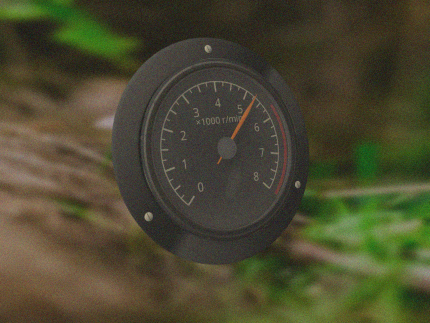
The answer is value=5250 unit=rpm
